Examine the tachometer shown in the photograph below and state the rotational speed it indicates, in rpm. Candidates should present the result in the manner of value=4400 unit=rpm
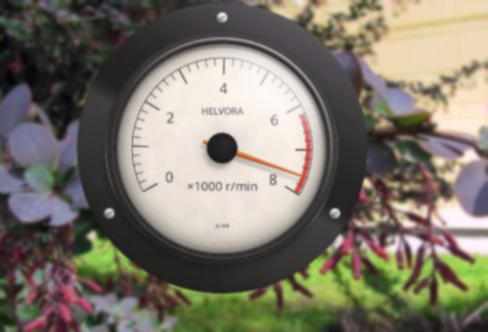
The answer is value=7600 unit=rpm
